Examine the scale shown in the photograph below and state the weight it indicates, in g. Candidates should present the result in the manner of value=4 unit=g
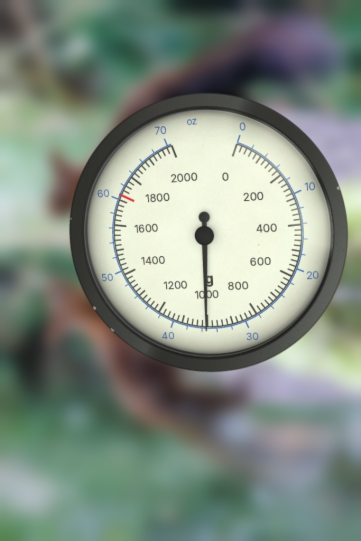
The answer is value=1000 unit=g
